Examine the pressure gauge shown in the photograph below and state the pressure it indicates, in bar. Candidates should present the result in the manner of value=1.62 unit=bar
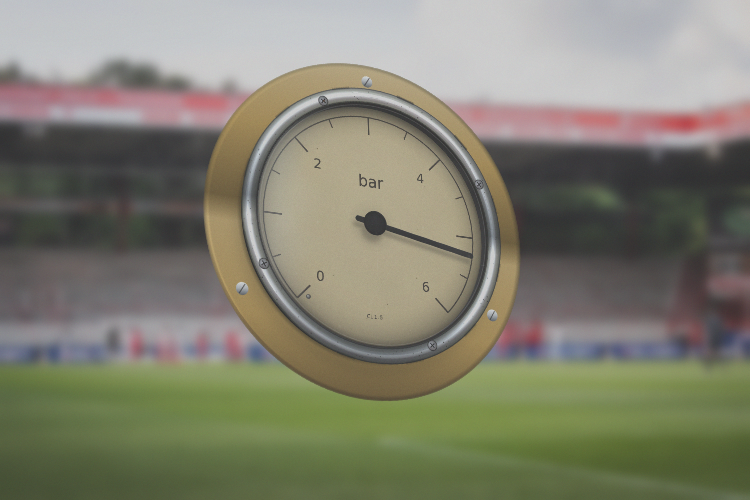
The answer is value=5.25 unit=bar
